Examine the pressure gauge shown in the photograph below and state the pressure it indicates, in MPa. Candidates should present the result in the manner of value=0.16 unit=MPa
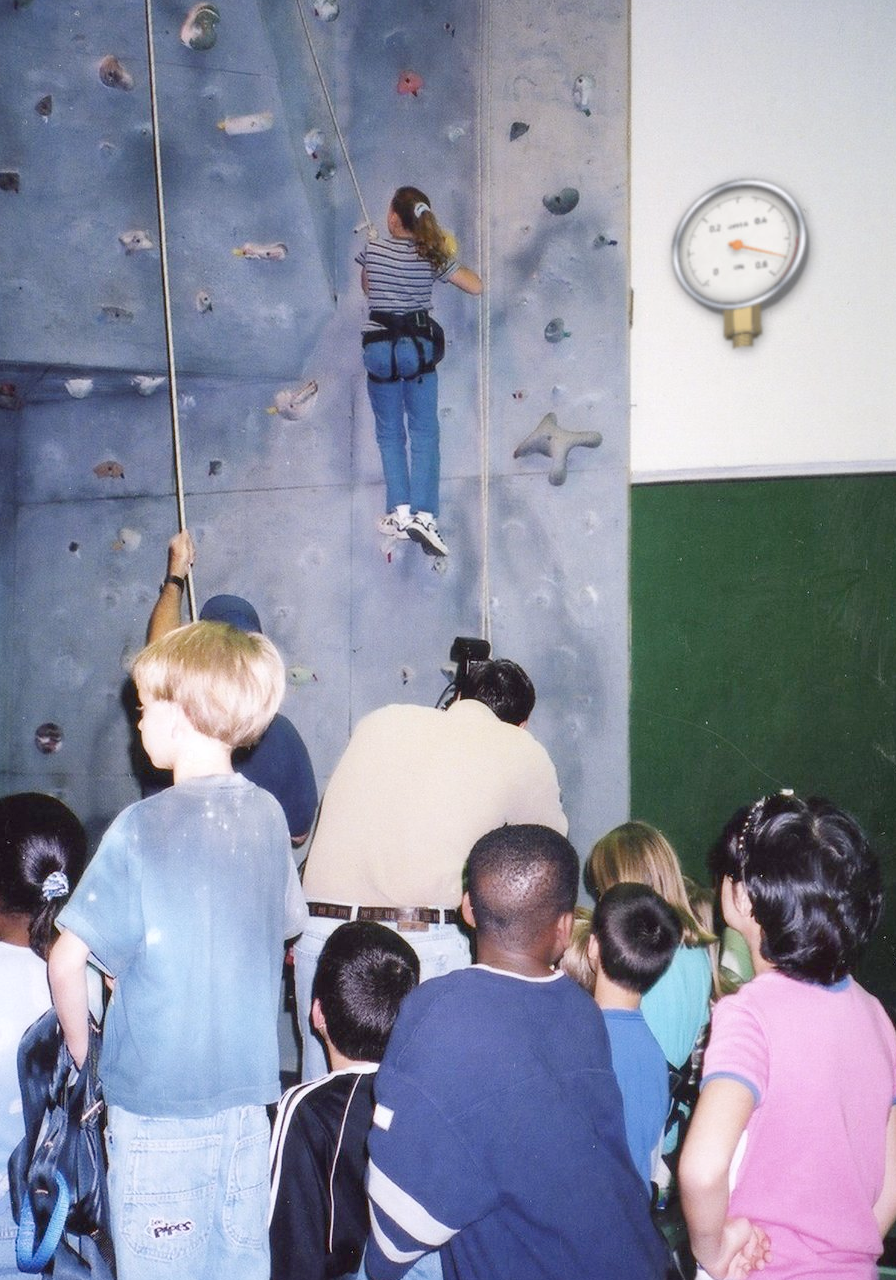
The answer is value=0.55 unit=MPa
